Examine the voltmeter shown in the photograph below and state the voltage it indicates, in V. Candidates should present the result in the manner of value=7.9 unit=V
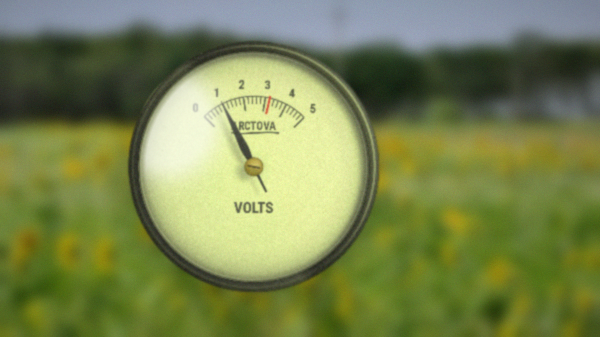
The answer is value=1 unit=V
